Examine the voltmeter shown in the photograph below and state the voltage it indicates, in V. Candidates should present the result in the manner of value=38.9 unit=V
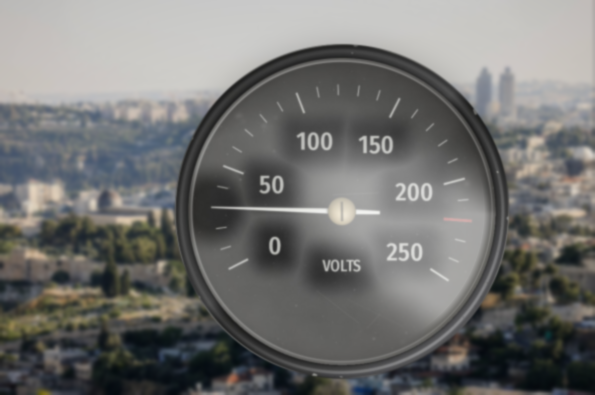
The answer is value=30 unit=V
